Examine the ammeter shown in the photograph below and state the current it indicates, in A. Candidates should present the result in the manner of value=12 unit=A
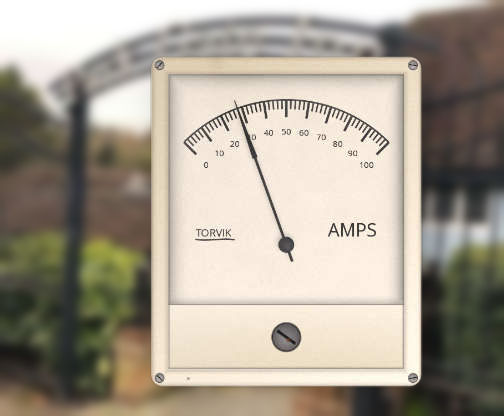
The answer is value=28 unit=A
